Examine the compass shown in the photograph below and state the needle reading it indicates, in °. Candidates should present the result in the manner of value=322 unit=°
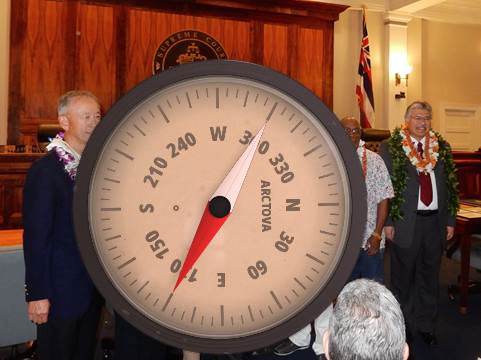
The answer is value=120 unit=°
